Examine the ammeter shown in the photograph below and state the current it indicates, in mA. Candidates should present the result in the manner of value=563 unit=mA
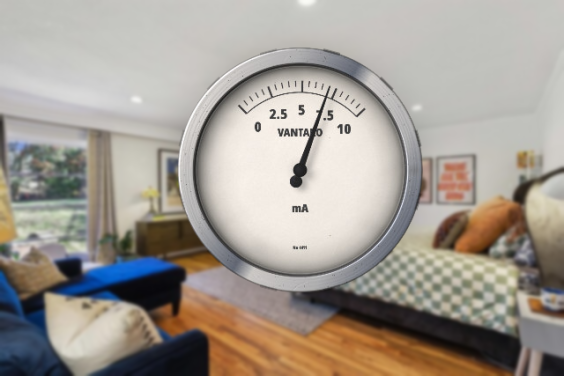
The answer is value=7 unit=mA
